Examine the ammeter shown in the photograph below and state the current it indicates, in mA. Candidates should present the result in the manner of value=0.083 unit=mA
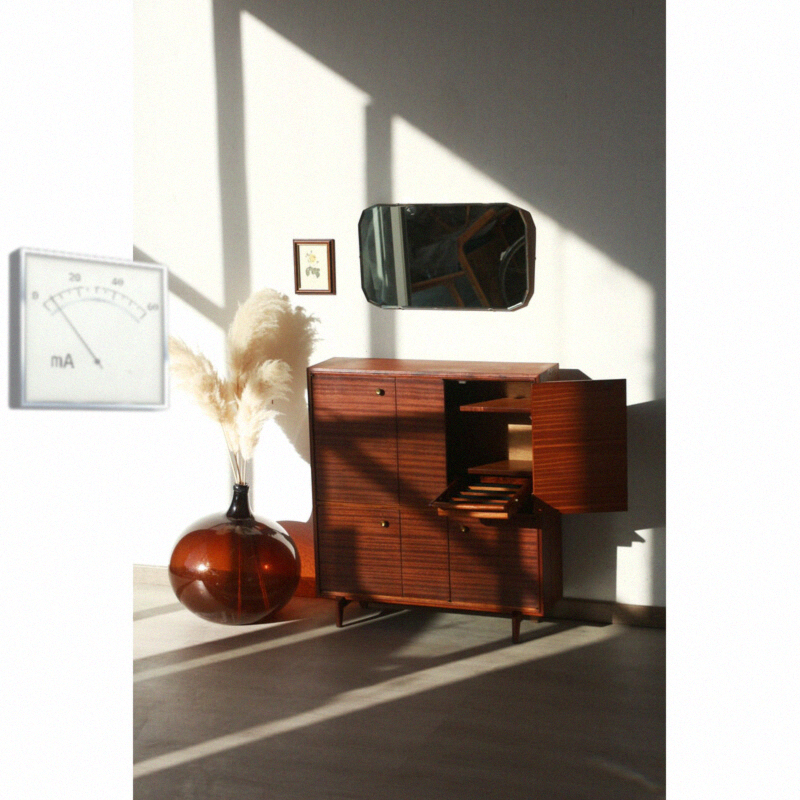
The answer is value=5 unit=mA
